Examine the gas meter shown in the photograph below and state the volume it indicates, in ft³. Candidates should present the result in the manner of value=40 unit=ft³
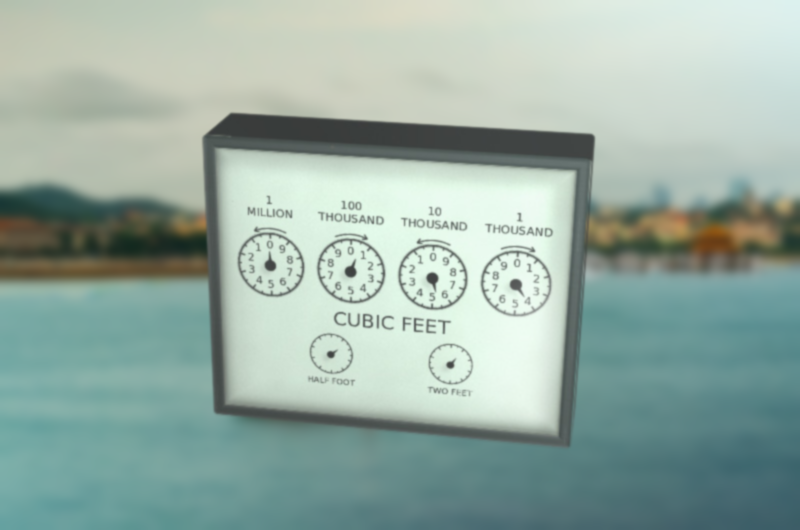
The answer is value=5400 unit=ft³
